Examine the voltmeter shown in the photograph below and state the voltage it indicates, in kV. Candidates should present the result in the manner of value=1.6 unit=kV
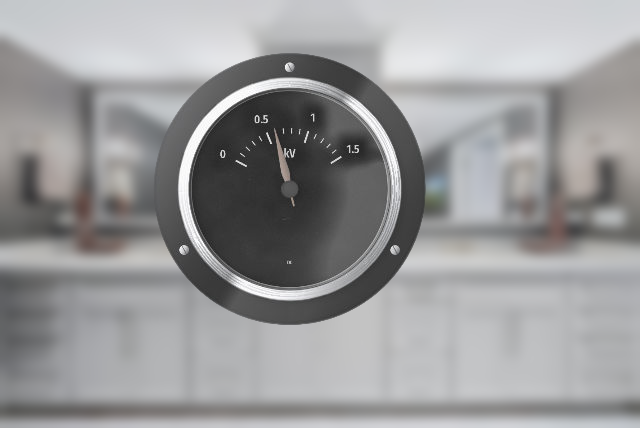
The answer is value=0.6 unit=kV
